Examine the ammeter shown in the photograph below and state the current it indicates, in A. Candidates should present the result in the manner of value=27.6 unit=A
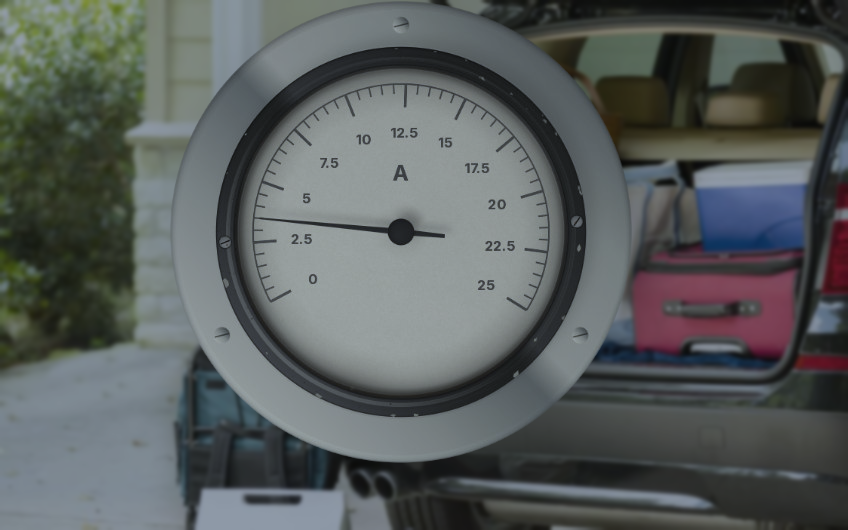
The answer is value=3.5 unit=A
